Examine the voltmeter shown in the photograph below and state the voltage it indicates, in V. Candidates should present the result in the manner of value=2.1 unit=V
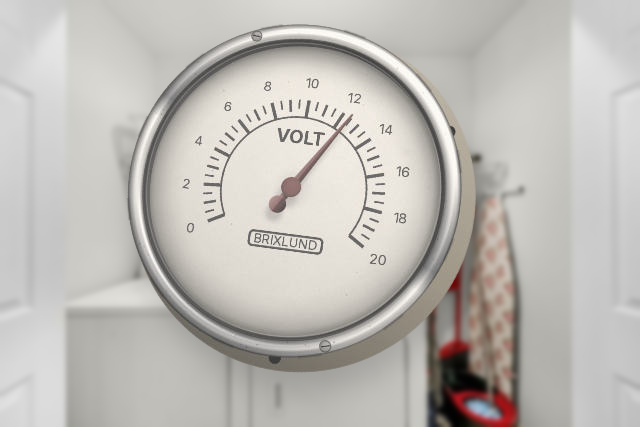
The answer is value=12.5 unit=V
